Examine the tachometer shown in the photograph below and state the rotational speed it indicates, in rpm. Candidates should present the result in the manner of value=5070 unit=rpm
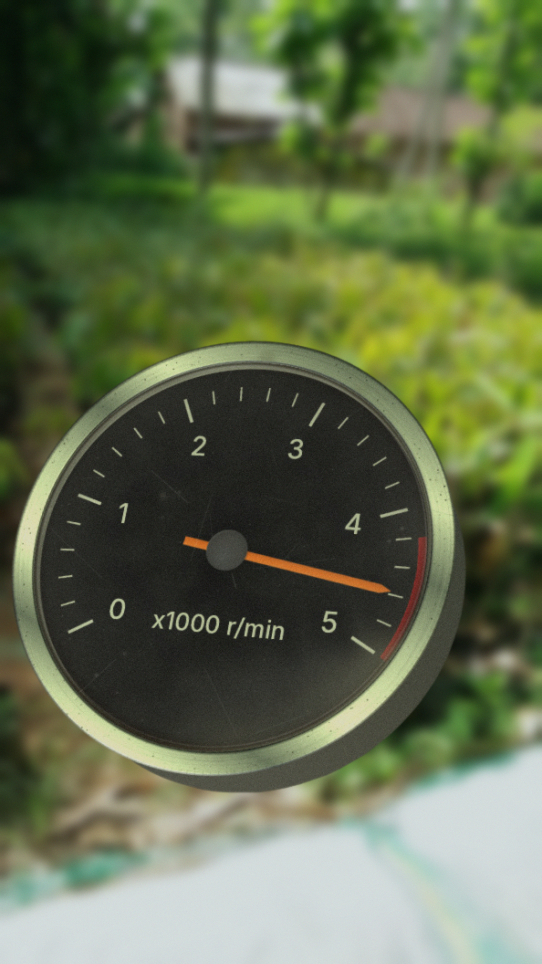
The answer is value=4600 unit=rpm
